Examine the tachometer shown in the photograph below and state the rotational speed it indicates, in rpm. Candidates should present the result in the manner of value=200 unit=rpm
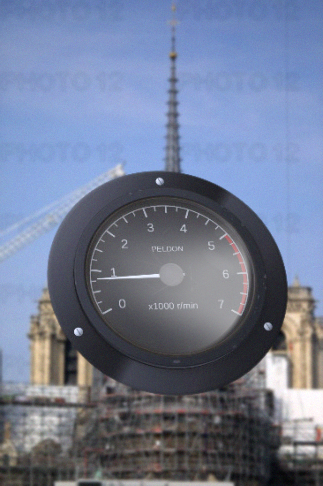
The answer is value=750 unit=rpm
